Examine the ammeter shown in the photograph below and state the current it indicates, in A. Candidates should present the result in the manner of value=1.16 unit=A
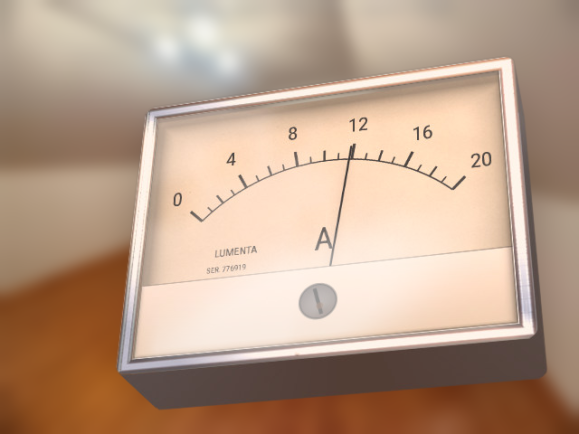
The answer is value=12 unit=A
